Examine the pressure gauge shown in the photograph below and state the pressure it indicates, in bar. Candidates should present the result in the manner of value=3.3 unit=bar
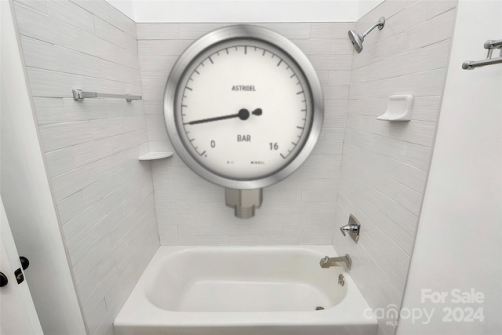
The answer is value=2 unit=bar
